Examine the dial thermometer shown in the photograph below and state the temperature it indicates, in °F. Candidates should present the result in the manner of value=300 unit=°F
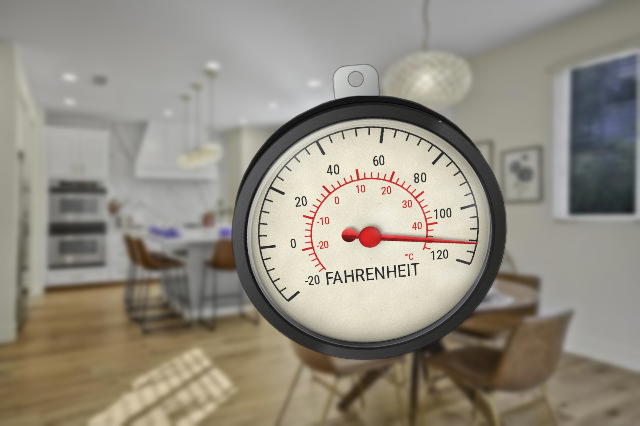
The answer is value=112 unit=°F
